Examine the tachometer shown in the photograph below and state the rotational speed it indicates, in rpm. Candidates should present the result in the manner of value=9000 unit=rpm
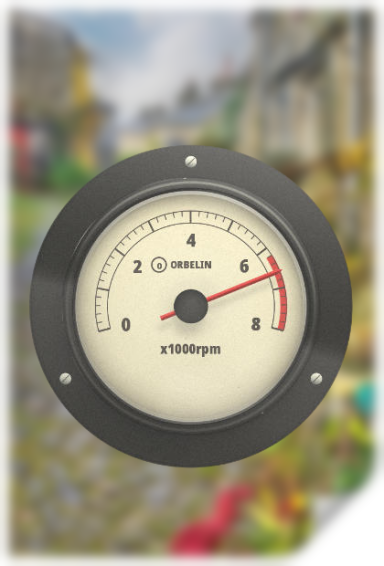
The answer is value=6600 unit=rpm
